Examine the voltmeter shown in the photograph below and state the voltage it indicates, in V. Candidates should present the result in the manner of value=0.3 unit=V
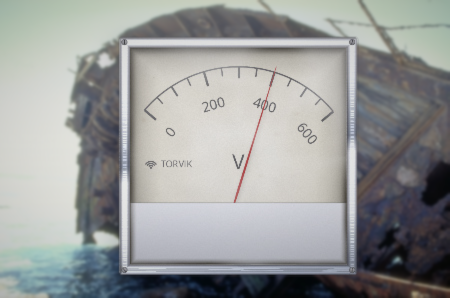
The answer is value=400 unit=V
